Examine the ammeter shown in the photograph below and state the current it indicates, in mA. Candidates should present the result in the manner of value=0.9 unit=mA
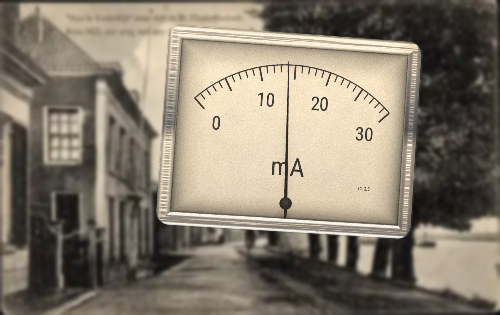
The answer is value=14 unit=mA
